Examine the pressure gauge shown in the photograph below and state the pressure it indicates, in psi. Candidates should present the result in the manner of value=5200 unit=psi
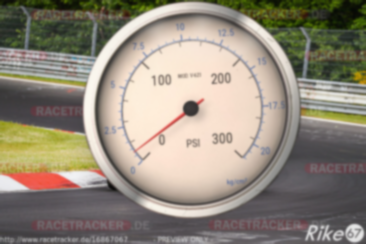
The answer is value=10 unit=psi
